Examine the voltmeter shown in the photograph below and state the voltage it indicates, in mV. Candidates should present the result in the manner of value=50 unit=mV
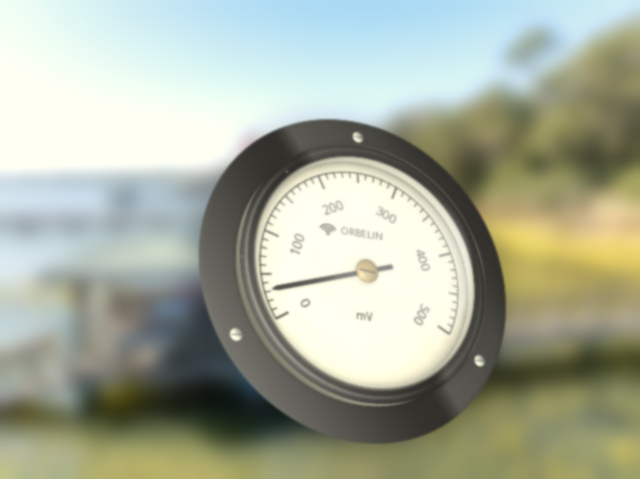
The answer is value=30 unit=mV
